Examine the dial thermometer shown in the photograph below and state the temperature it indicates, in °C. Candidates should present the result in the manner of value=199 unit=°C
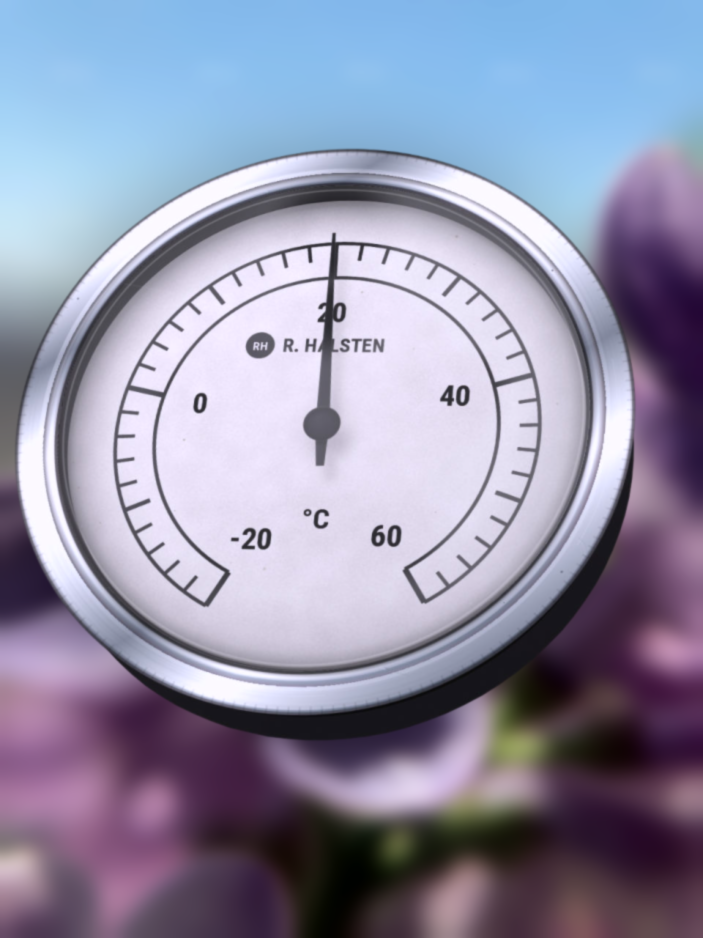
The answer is value=20 unit=°C
